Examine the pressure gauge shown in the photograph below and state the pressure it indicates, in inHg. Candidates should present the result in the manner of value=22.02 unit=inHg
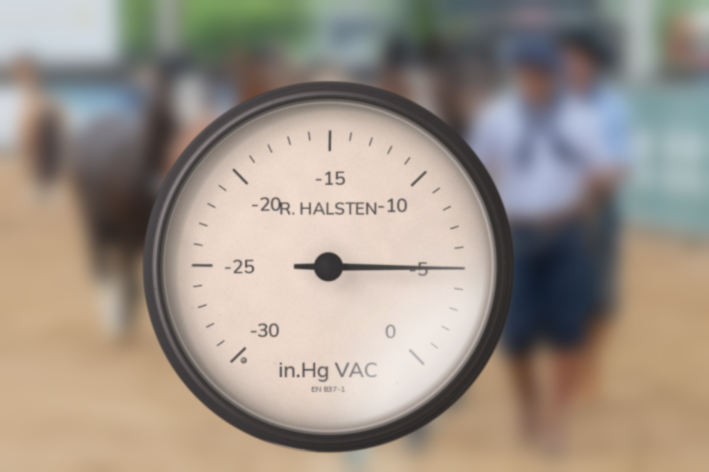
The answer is value=-5 unit=inHg
